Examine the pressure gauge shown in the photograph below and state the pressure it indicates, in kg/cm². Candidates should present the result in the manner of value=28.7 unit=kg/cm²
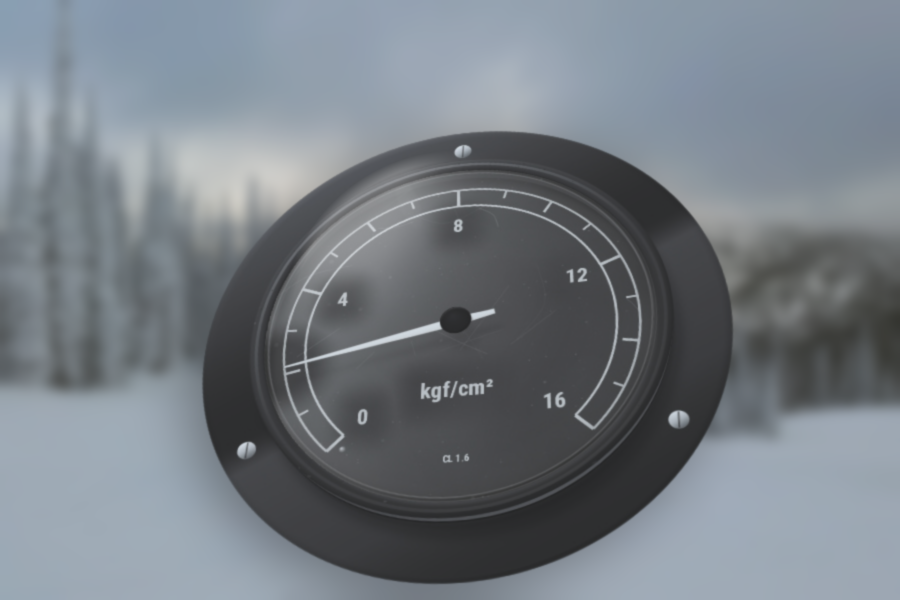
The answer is value=2 unit=kg/cm²
